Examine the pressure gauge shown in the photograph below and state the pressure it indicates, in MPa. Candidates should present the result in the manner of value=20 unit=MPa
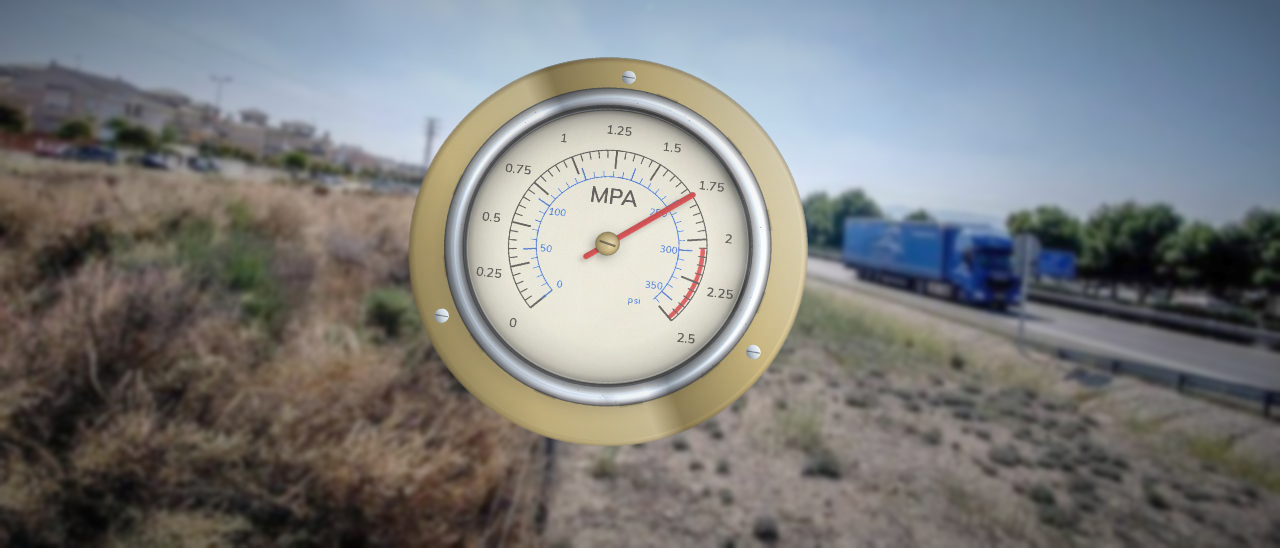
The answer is value=1.75 unit=MPa
